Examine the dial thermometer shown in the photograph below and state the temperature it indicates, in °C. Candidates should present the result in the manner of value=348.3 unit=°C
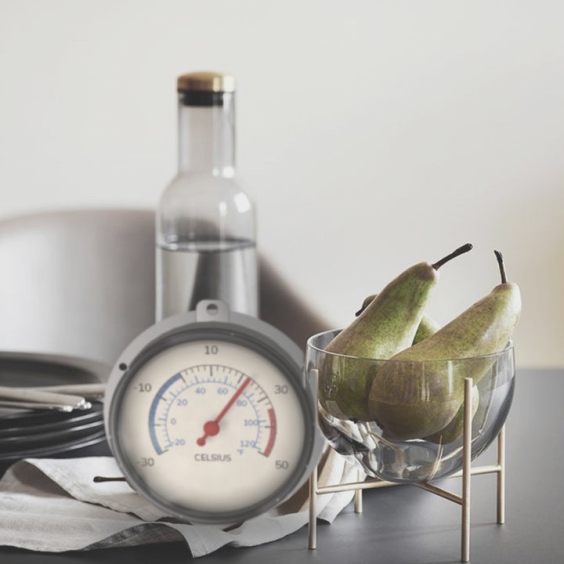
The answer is value=22 unit=°C
